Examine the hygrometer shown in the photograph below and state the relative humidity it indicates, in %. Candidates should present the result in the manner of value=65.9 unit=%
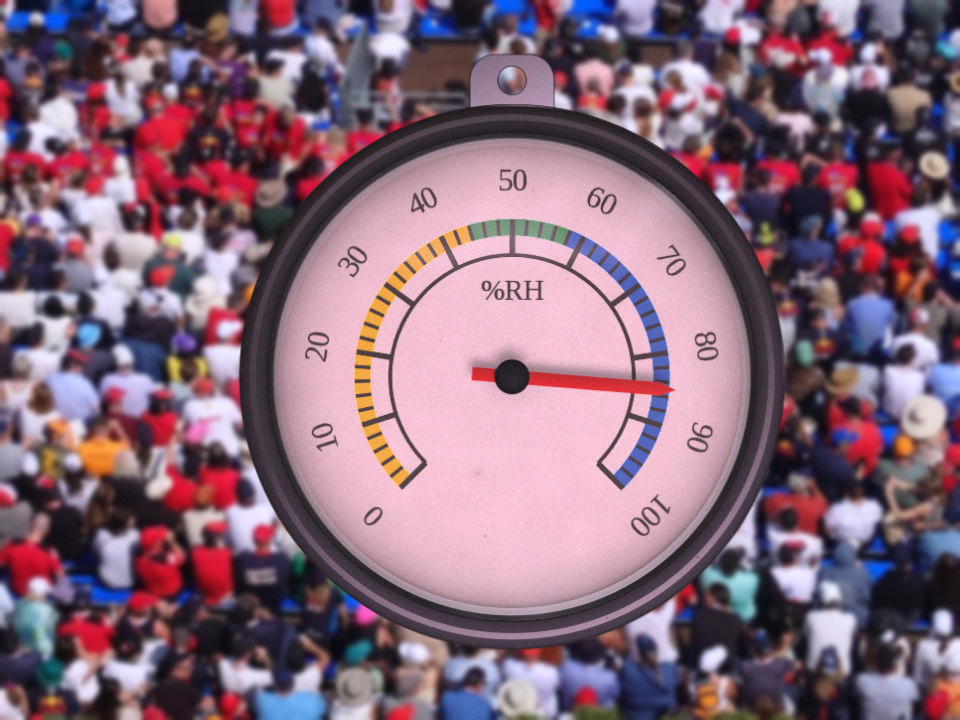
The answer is value=85 unit=%
